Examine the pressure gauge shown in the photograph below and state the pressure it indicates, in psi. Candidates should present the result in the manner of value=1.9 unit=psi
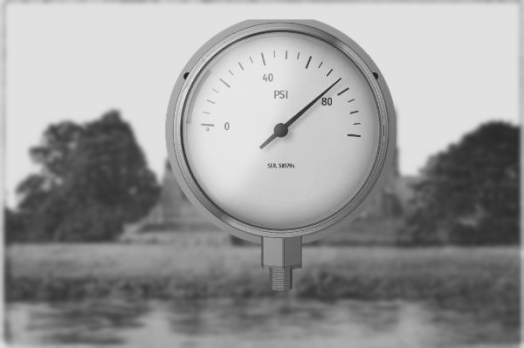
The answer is value=75 unit=psi
